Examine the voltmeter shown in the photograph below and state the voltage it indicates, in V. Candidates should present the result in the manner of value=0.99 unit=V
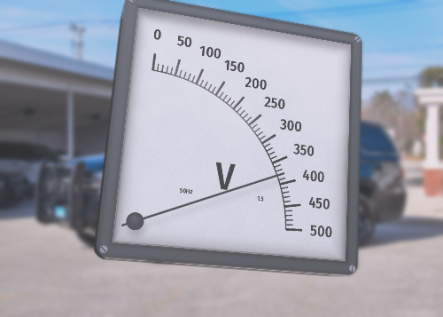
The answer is value=380 unit=V
